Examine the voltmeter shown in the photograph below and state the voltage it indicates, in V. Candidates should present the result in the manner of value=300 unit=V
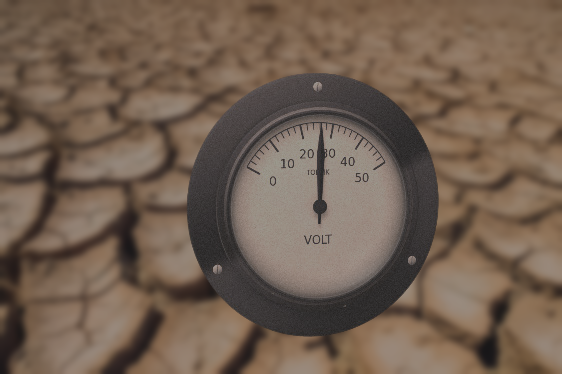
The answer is value=26 unit=V
